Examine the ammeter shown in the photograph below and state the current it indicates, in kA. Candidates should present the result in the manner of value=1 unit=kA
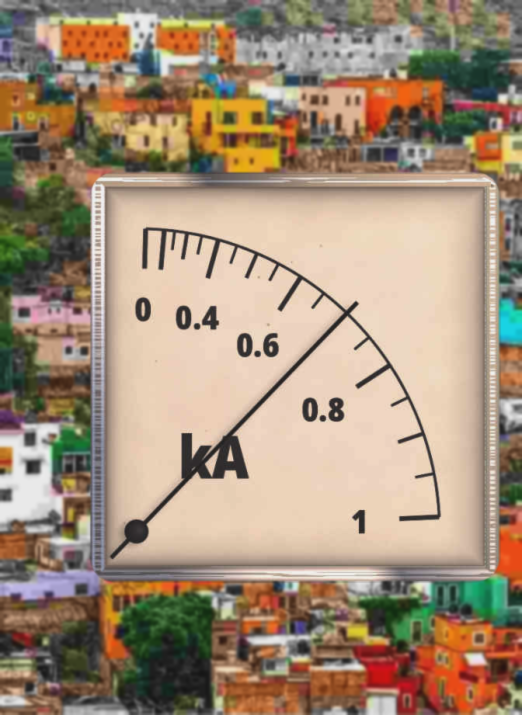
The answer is value=0.7 unit=kA
